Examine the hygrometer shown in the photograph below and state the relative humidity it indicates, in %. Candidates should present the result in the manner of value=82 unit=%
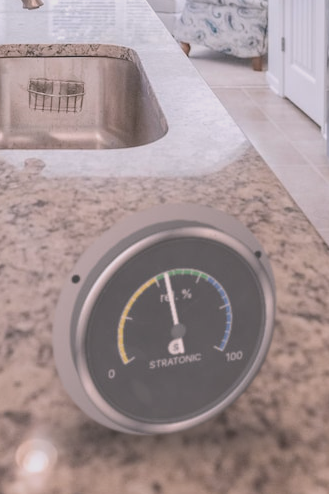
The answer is value=44 unit=%
